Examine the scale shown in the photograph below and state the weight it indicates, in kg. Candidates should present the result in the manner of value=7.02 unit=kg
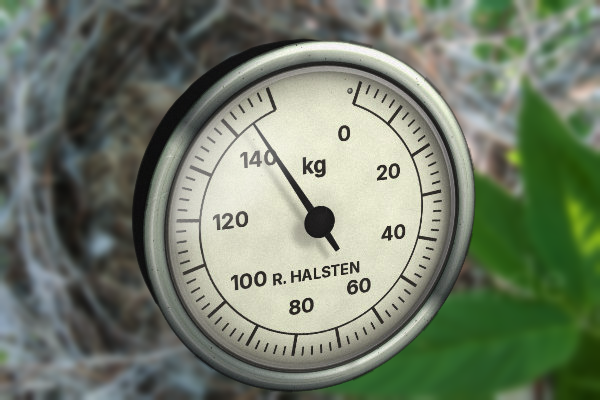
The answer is value=144 unit=kg
